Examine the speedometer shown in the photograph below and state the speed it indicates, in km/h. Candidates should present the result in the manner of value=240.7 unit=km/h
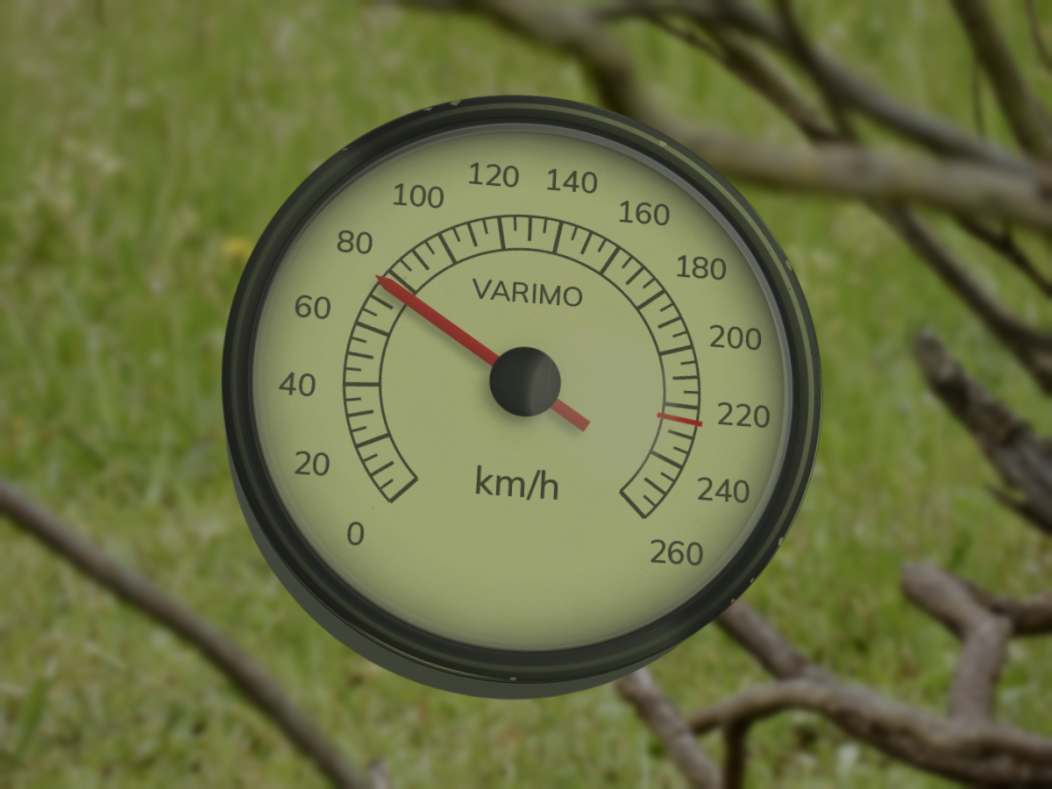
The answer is value=75 unit=km/h
